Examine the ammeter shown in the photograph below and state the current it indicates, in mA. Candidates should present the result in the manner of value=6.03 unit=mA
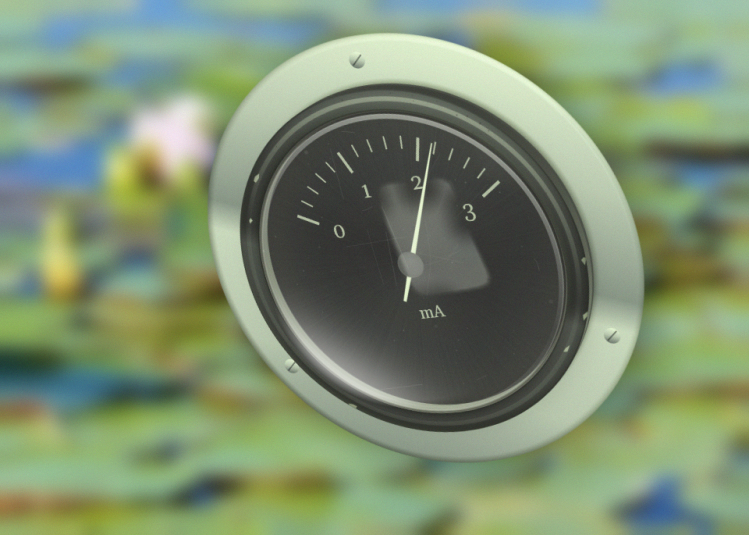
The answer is value=2.2 unit=mA
